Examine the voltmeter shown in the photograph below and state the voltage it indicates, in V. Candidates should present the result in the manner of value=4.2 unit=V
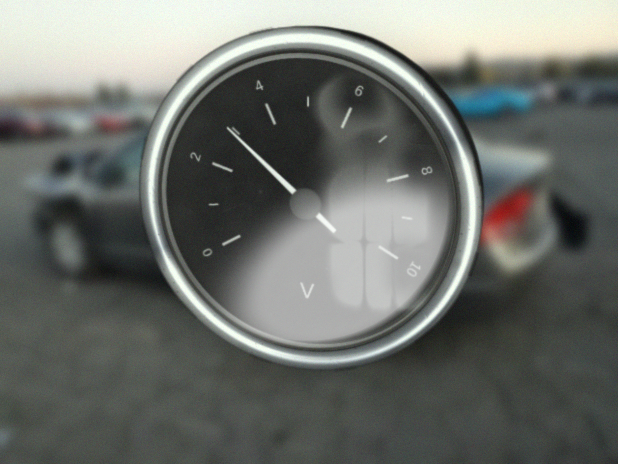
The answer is value=3 unit=V
